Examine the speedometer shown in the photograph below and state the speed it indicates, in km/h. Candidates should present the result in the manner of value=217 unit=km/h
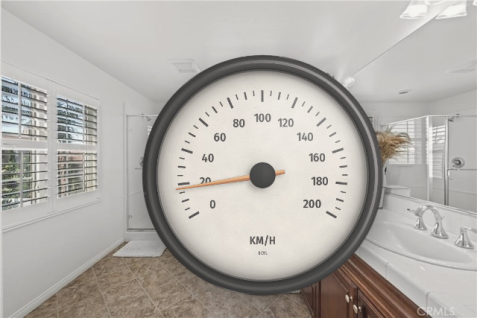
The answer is value=17.5 unit=km/h
